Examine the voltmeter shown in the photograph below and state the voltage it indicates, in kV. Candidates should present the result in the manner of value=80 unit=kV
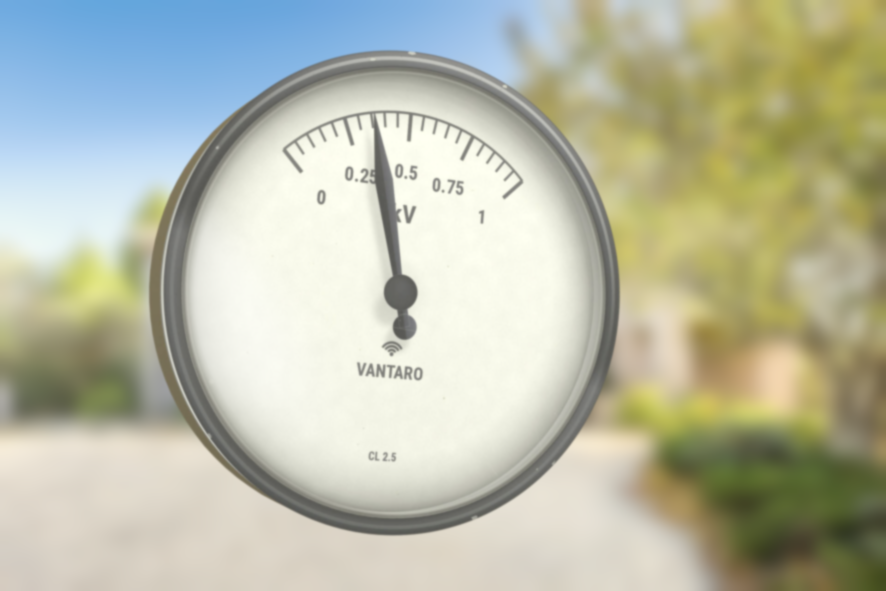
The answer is value=0.35 unit=kV
